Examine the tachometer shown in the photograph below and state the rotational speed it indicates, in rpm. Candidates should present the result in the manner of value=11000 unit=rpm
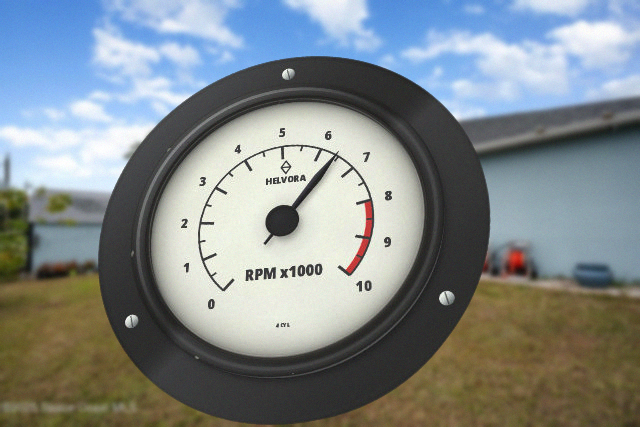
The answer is value=6500 unit=rpm
